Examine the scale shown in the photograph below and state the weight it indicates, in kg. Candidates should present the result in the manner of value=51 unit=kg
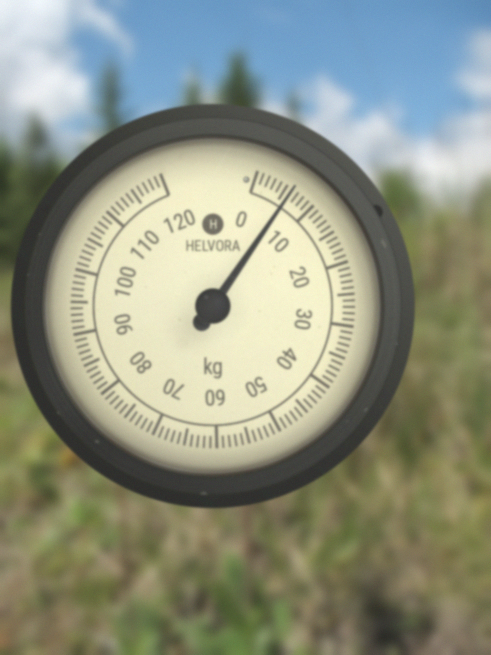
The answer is value=6 unit=kg
